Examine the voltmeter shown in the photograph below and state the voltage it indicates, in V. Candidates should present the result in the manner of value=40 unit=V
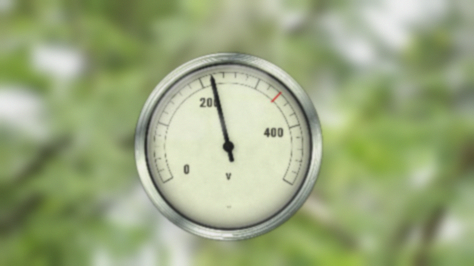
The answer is value=220 unit=V
